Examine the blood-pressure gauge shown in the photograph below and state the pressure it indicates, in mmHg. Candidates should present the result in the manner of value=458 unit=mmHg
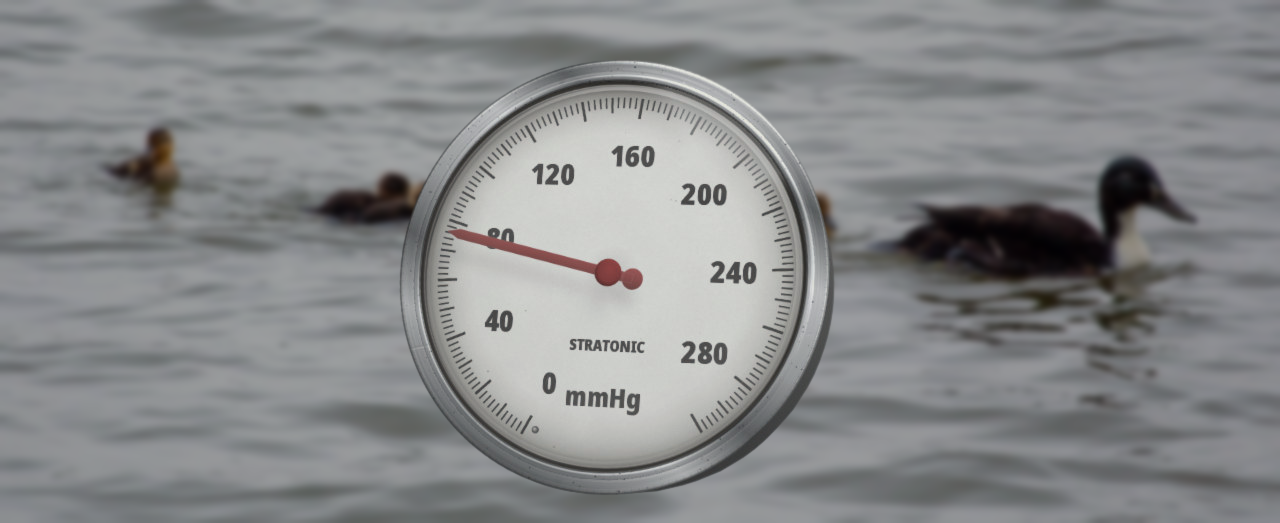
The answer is value=76 unit=mmHg
